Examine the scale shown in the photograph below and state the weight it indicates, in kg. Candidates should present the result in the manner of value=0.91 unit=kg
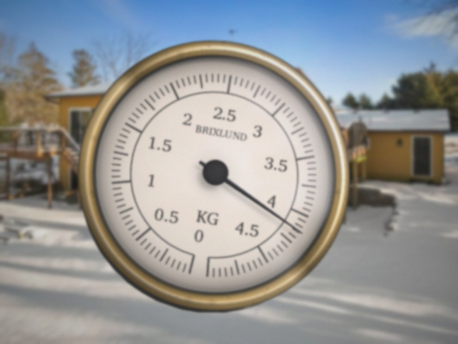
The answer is value=4.15 unit=kg
